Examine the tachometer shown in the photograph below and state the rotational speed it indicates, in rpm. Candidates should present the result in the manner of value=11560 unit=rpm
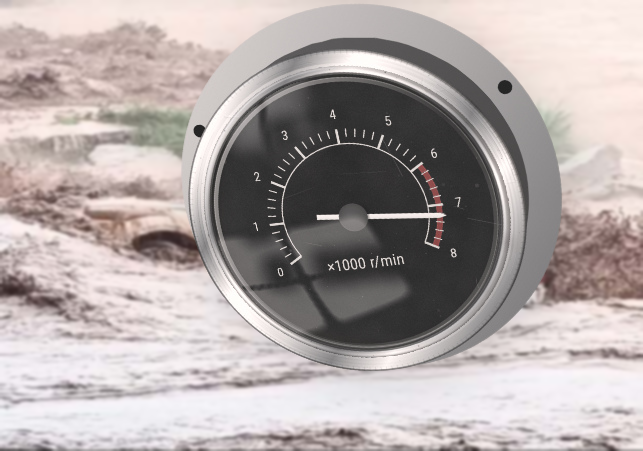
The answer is value=7200 unit=rpm
